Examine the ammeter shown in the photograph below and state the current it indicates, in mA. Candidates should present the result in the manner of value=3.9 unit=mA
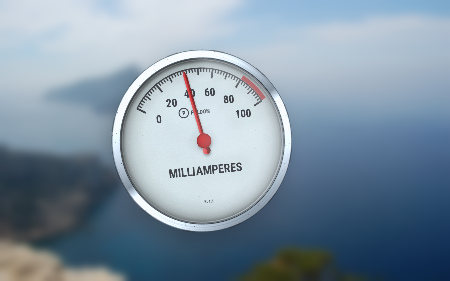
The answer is value=40 unit=mA
